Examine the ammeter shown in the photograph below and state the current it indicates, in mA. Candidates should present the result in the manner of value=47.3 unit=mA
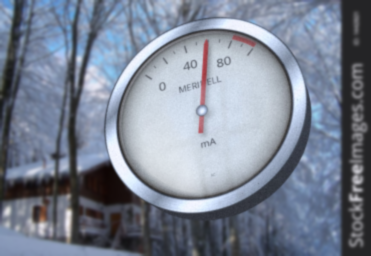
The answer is value=60 unit=mA
